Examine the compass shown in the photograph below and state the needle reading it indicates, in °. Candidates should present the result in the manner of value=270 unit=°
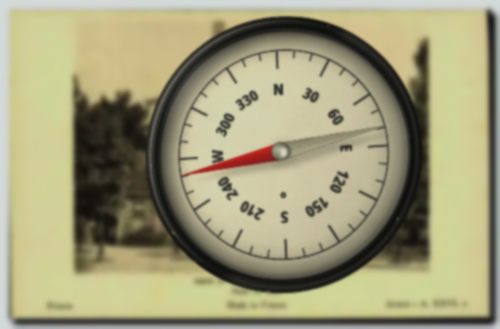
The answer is value=260 unit=°
